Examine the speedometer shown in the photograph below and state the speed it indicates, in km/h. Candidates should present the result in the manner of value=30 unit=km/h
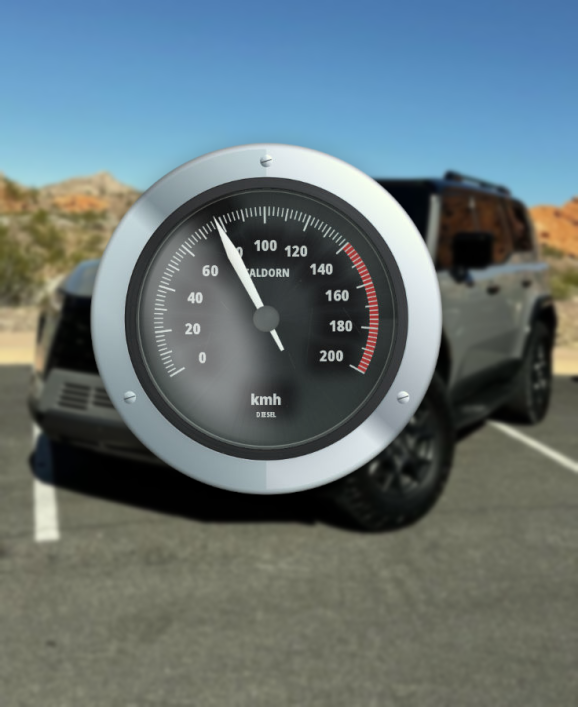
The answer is value=78 unit=km/h
